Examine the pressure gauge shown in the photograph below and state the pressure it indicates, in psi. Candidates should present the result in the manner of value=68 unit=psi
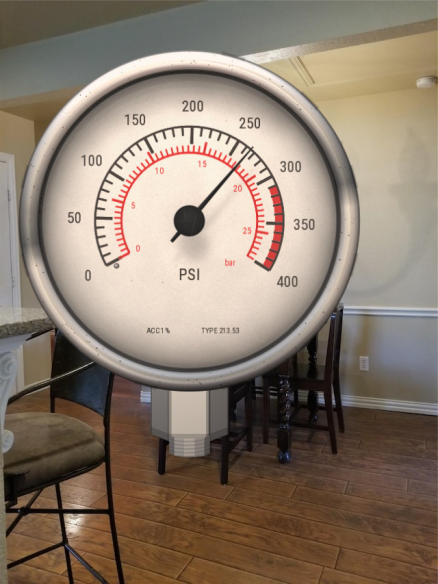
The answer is value=265 unit=psi
